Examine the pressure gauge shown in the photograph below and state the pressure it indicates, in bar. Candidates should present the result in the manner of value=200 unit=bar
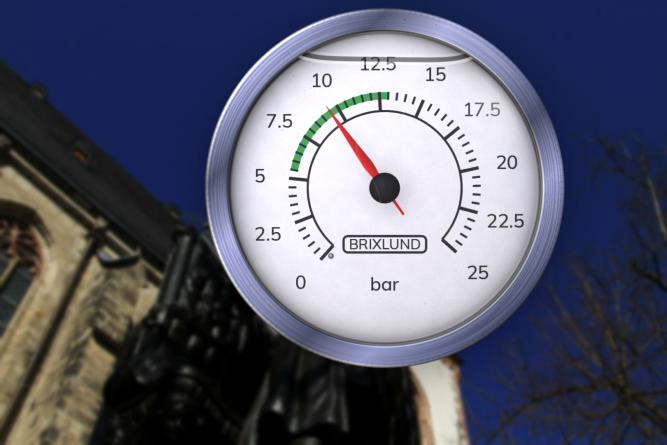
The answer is value=9.5 unit=bar
